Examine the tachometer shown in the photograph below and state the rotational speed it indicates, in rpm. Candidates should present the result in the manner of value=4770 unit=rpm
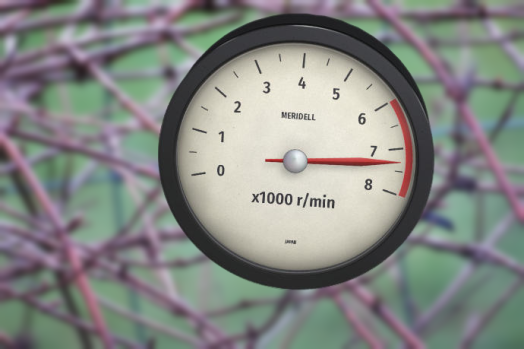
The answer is value=7250 unit=rpm
